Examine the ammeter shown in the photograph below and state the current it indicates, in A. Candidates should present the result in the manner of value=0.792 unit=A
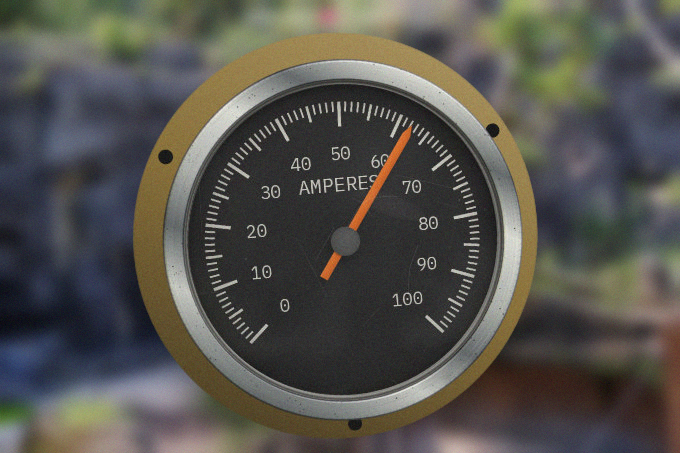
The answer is value=62 unit=A
